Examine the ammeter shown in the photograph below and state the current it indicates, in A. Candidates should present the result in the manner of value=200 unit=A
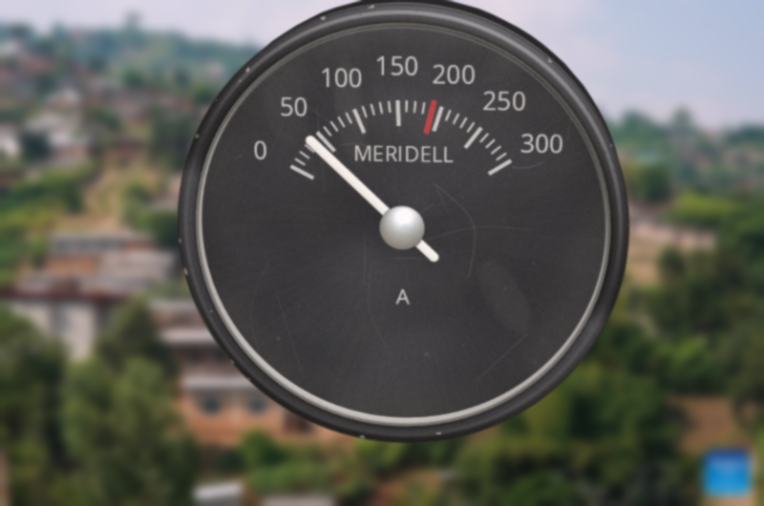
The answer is value=40 unit=A
